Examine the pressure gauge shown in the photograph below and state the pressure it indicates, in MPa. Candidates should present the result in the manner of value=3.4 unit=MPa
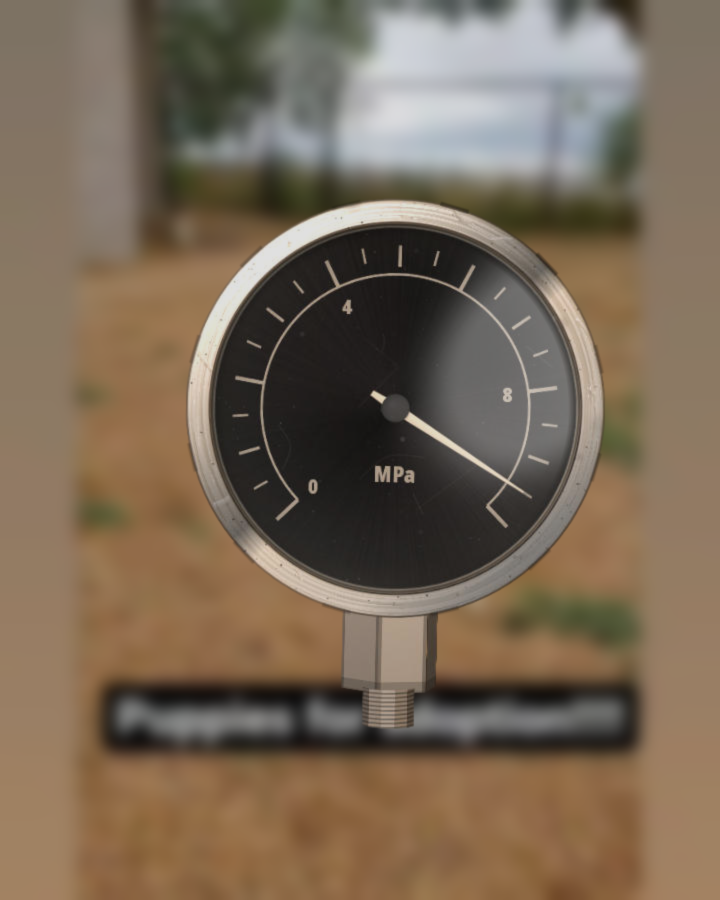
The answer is value=9.5 unit=MPa
